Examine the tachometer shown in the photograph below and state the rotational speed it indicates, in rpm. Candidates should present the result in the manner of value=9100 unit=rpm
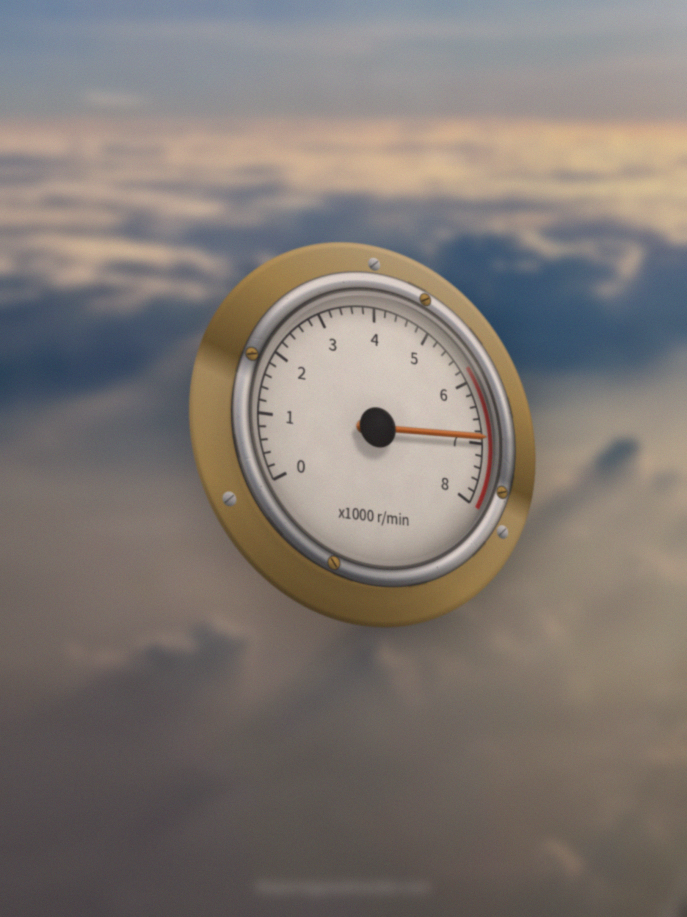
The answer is value=6900 unit=rpm
